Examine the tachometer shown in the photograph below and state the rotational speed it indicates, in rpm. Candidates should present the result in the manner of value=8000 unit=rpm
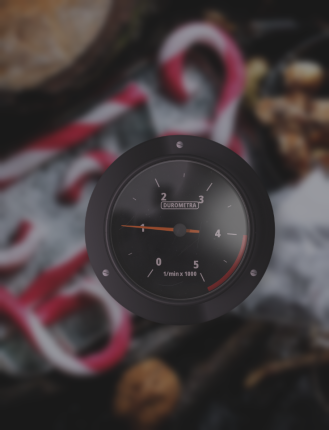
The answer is value=1000 unit=rpm
